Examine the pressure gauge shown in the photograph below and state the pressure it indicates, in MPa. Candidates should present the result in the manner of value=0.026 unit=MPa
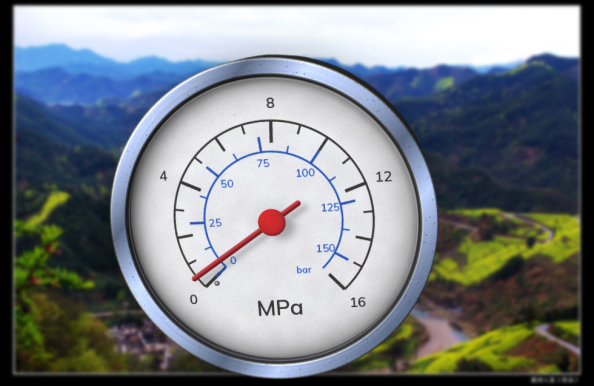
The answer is value=0.5 unit=MPa
